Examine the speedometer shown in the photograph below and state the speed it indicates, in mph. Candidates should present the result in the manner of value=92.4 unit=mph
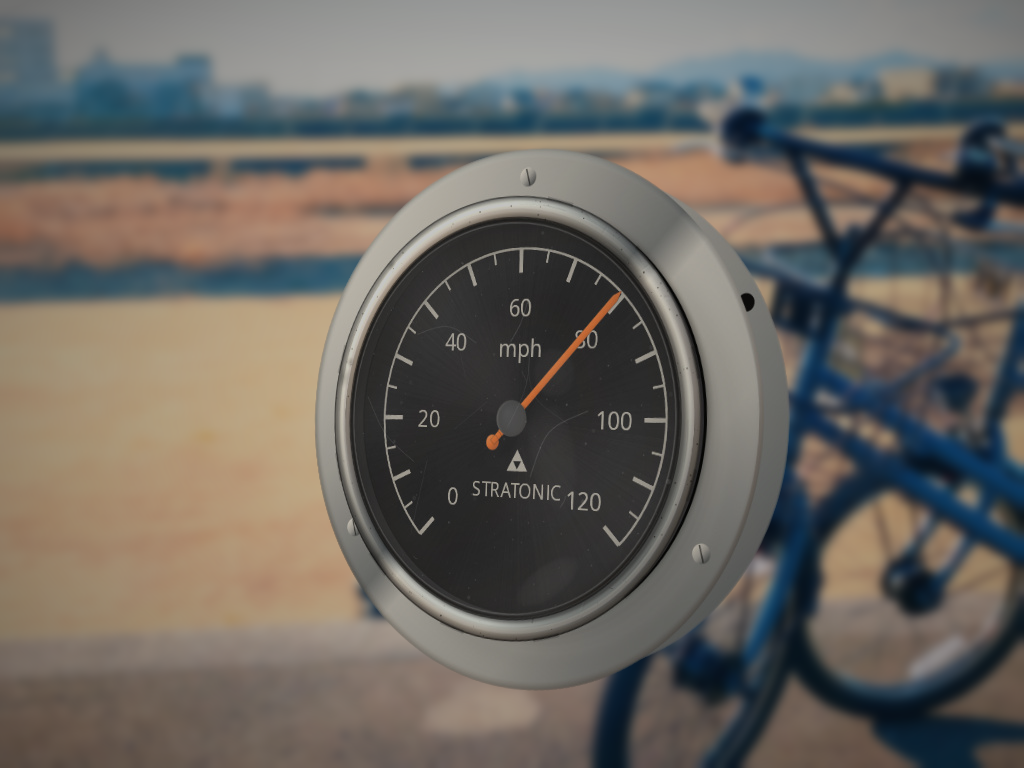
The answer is value=80 unit=mph
